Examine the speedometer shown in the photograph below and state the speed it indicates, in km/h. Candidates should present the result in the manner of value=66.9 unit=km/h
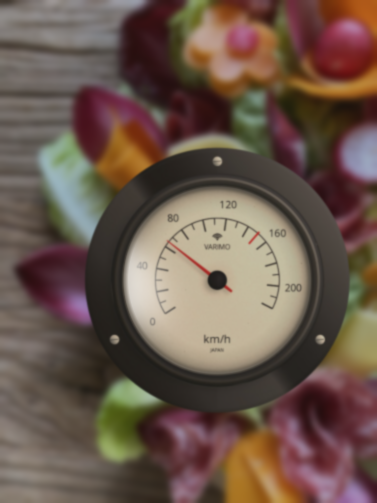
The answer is value=65 unit=km/h
